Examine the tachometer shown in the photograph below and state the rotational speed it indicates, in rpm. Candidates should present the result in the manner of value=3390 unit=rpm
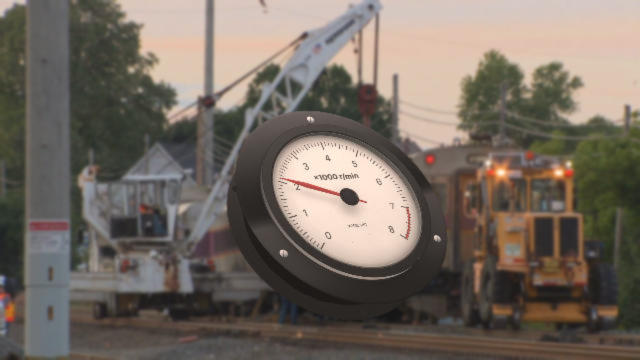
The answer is value=2000 unit=rpm
